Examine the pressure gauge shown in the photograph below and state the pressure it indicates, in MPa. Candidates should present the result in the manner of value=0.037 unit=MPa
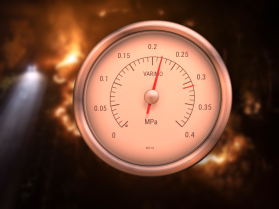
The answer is value=0.22 unit=MPa
